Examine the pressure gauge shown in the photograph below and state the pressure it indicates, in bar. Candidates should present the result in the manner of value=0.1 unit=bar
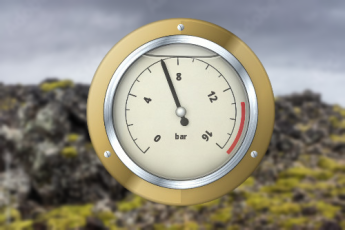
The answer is value=7 unit=bar
